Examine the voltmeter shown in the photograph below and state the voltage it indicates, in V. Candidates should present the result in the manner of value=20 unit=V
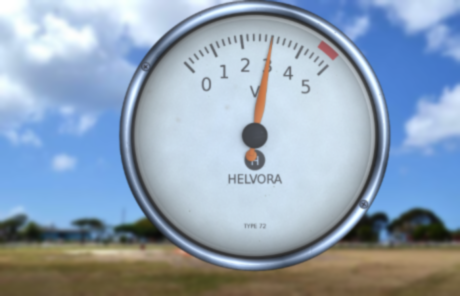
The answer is value=3 unit=V
